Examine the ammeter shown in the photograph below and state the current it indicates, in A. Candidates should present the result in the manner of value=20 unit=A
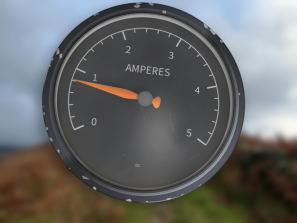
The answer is value=0.8 unit=A
